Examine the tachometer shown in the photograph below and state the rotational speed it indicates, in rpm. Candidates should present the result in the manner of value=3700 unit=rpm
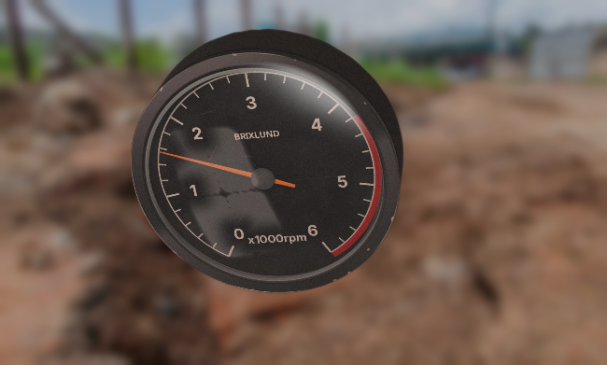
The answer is value=1600 unit=rpm
